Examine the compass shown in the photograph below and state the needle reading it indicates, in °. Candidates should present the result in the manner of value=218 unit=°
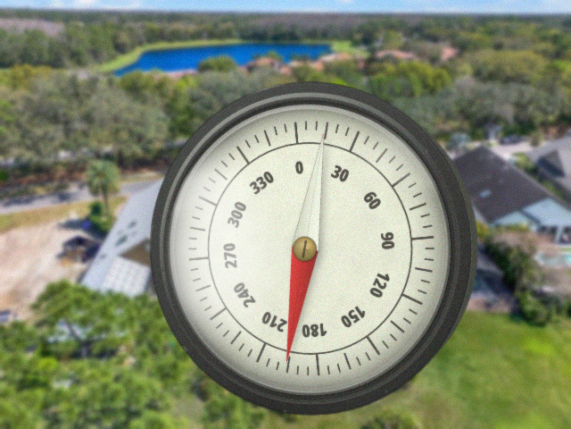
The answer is value=195 unit=°
